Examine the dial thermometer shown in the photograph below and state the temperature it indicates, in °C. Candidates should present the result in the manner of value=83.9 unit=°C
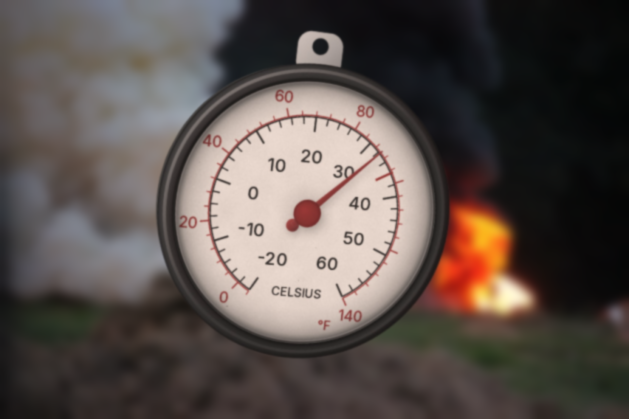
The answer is value=32 unit=°C
